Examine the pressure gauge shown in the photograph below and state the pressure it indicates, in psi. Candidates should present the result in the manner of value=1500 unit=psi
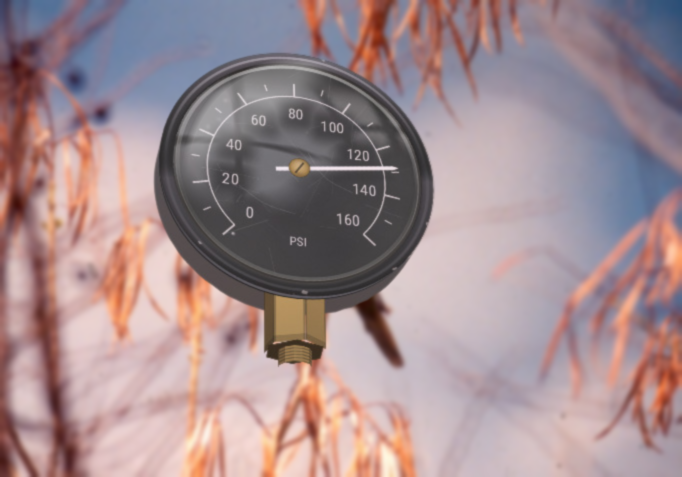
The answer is value=130 unit=psi
